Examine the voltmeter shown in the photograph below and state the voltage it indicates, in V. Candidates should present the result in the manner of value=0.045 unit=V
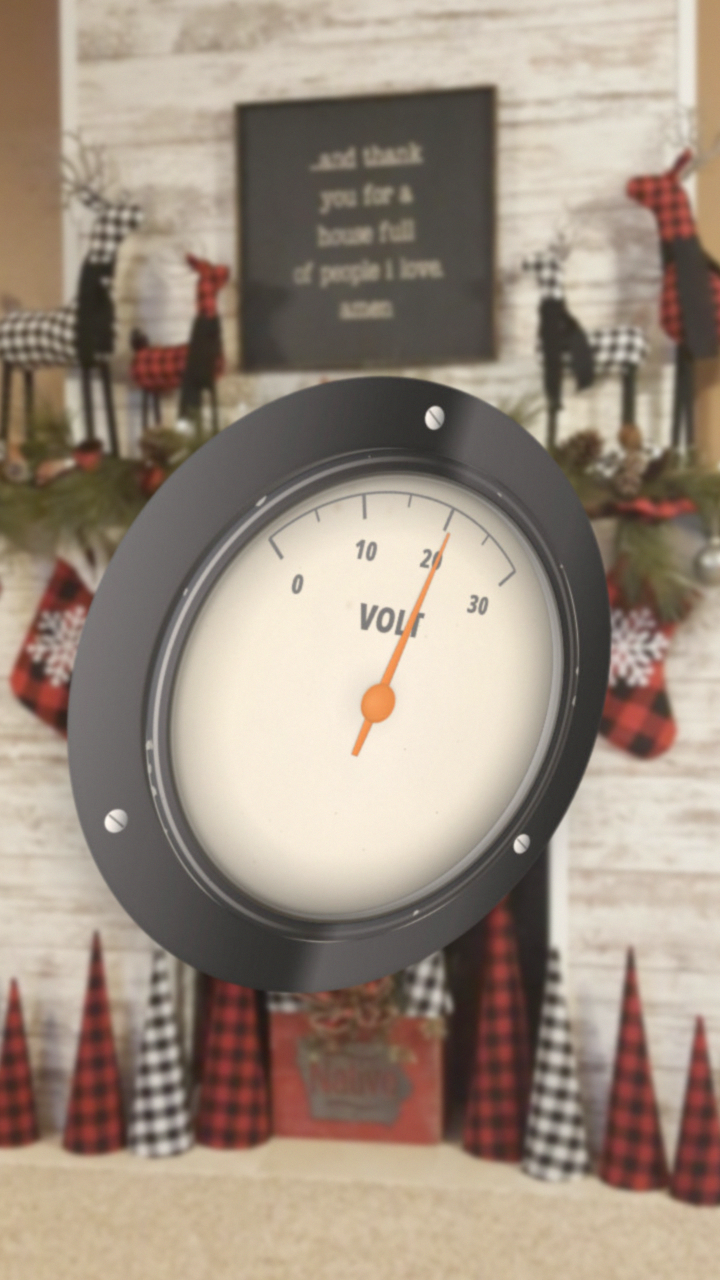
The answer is value=20 unit=V
